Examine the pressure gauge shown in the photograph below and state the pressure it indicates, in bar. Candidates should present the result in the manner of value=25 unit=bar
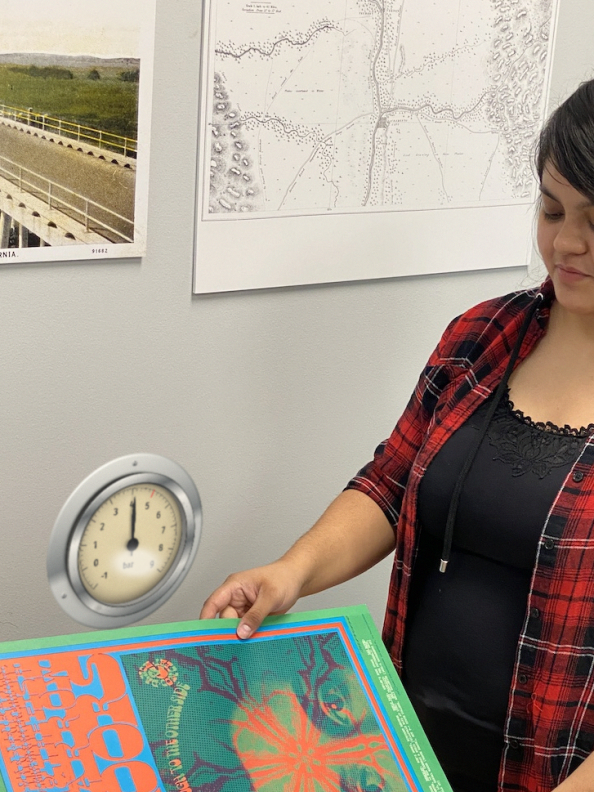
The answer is value=4 unit=bar
